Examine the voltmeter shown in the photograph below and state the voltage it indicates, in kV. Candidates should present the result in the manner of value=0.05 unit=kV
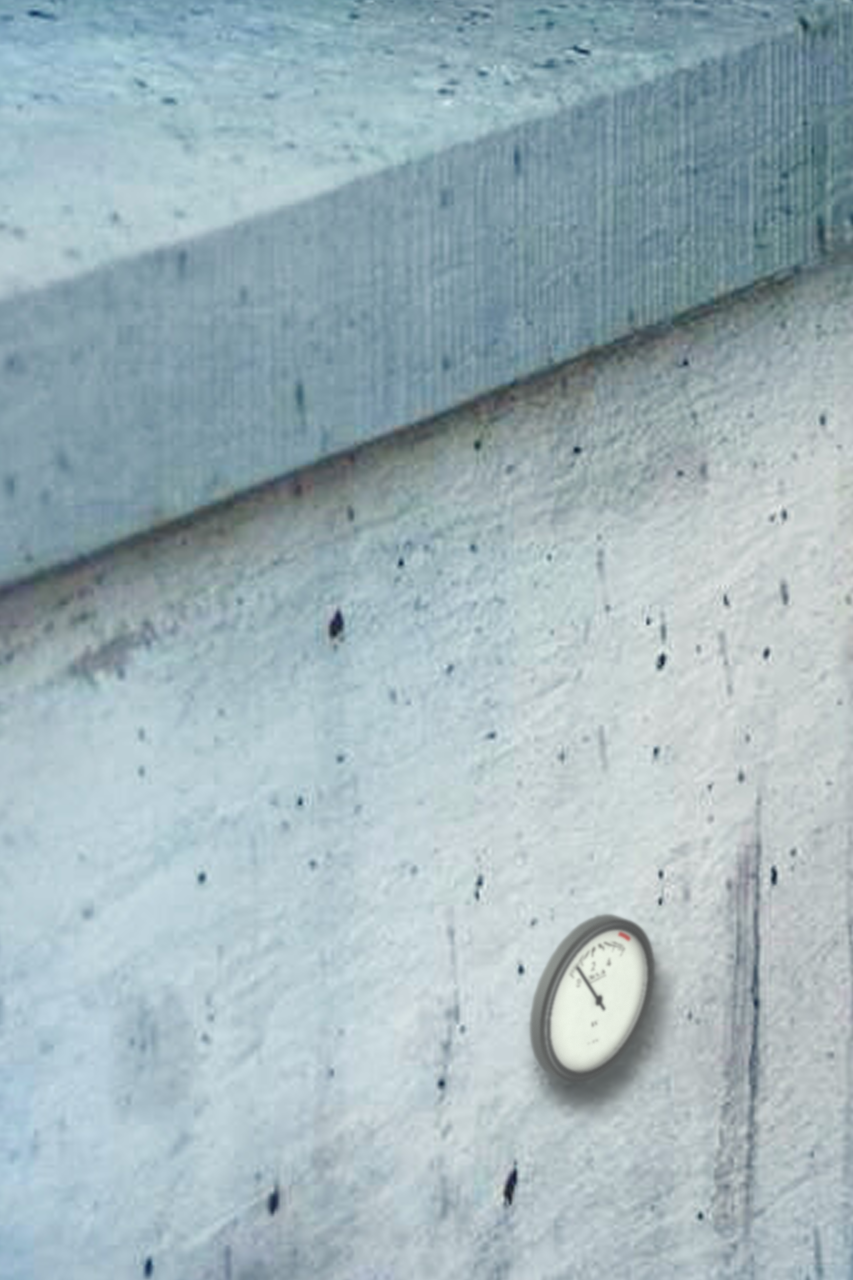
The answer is value=0.5 unit=kV
